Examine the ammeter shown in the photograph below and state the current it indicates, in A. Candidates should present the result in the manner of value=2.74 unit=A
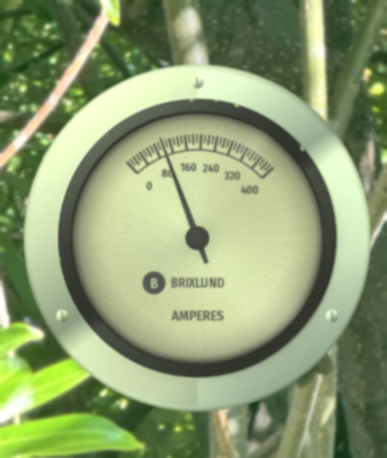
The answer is value=100 unit=A
